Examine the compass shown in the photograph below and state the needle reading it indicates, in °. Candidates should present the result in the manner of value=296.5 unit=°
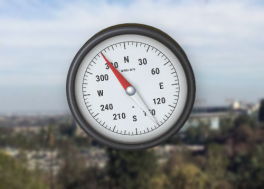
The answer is value=330 unit=°
